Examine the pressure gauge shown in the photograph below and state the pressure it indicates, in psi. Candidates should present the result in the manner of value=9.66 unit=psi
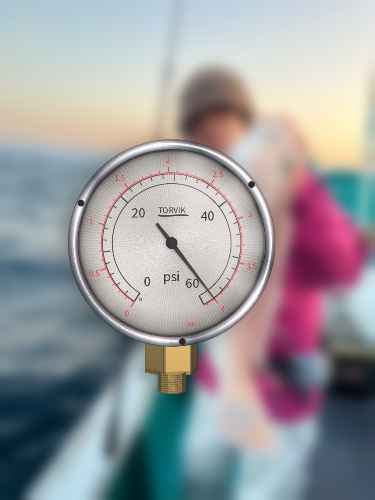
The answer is value=58 unit=psi
